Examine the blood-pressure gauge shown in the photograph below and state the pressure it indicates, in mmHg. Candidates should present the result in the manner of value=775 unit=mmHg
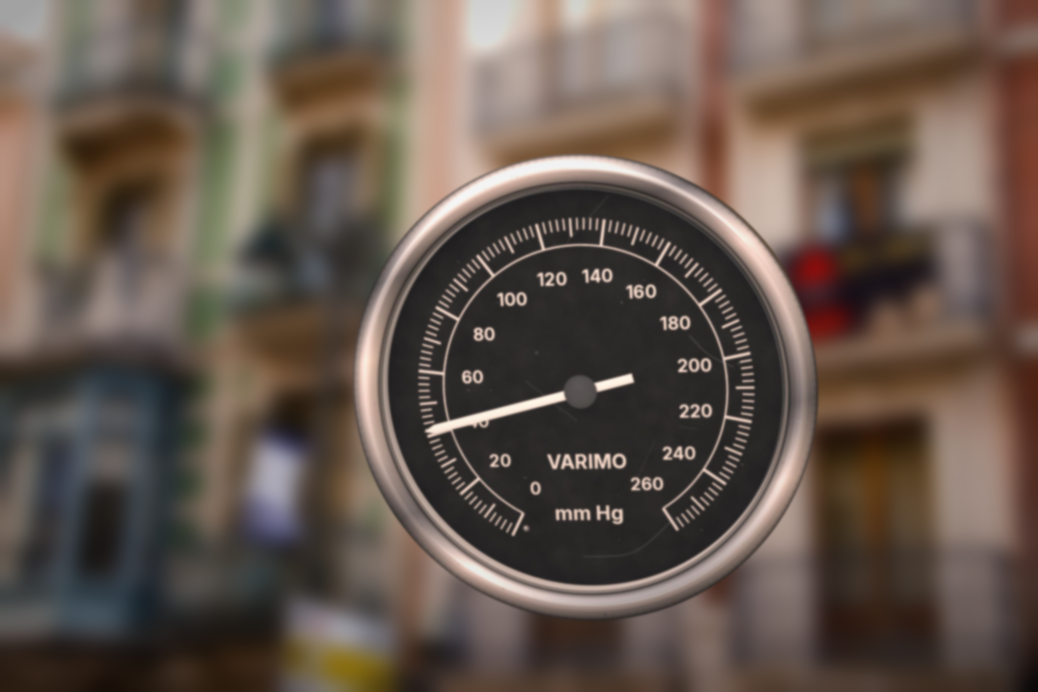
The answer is value=42 unit=mmHg
